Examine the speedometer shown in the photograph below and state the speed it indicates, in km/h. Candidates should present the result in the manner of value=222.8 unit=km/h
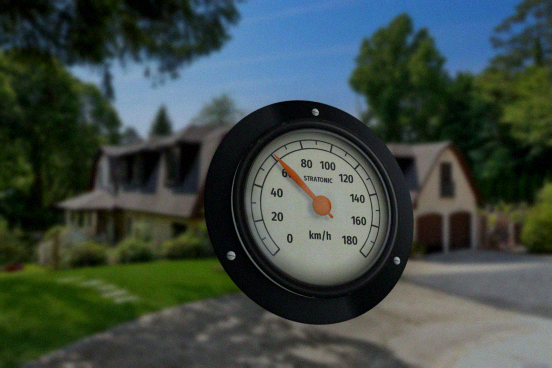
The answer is value=60 unit=km/h
